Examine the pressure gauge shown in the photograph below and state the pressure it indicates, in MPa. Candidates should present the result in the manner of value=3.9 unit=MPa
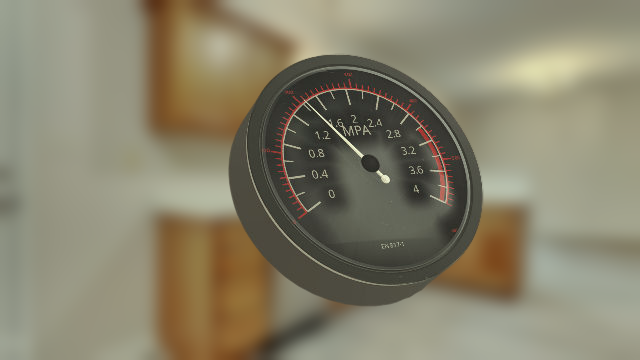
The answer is value=1.4 unit=MPa
